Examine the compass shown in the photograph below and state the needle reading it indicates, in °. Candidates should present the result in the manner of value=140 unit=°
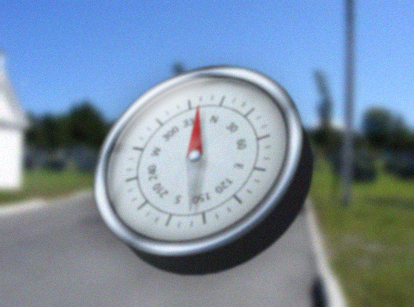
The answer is value=340 unit=°
